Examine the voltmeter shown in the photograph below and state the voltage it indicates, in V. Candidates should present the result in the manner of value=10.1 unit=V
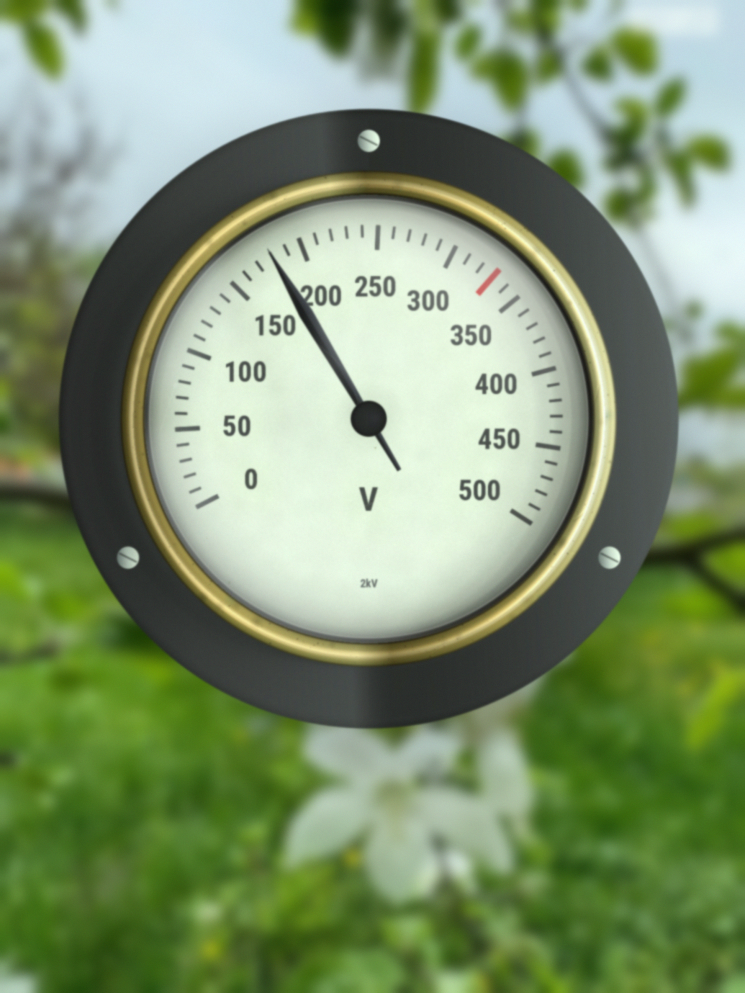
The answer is value=180 unit=V
